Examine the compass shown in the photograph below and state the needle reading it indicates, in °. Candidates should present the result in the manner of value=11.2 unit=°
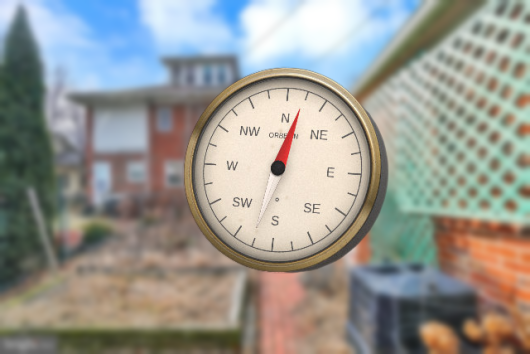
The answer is value=15 unit=°
